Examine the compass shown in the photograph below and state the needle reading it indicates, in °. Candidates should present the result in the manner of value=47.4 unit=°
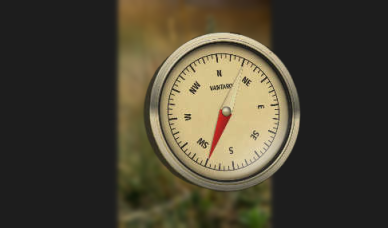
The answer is value=210 unit=°
